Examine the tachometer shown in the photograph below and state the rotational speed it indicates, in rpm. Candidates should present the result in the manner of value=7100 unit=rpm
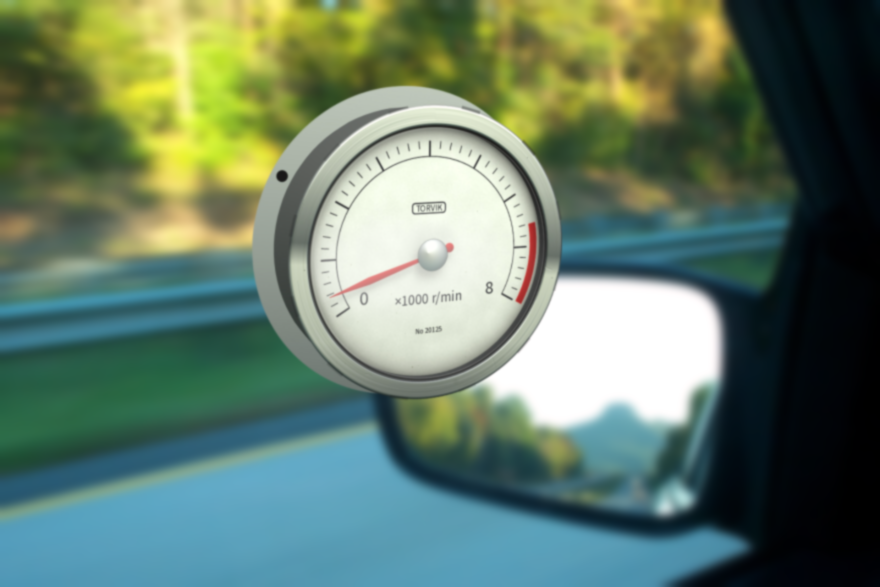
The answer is value=400 unit=rpm
